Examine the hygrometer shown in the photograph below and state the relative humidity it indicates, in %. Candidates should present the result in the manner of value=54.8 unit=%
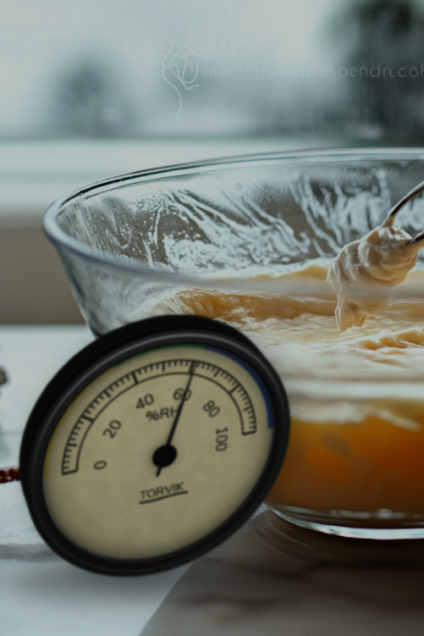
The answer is value=60 unit=%
